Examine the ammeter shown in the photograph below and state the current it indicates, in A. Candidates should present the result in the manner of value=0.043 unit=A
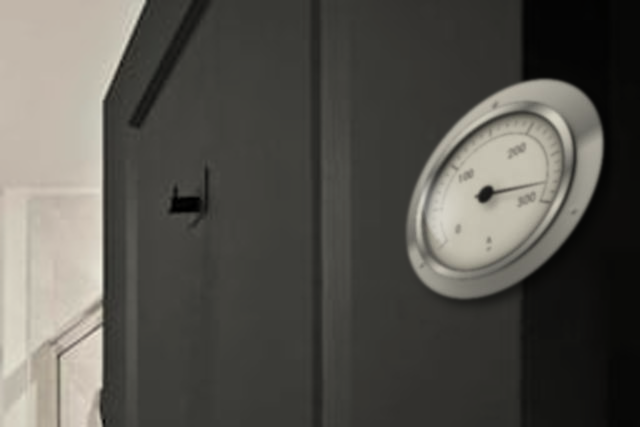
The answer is value=280 unit=A
